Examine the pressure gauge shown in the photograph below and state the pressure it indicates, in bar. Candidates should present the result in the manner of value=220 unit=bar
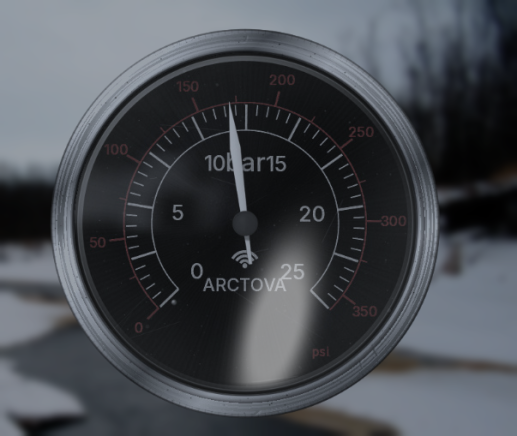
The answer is value=11.75 unit=bar
